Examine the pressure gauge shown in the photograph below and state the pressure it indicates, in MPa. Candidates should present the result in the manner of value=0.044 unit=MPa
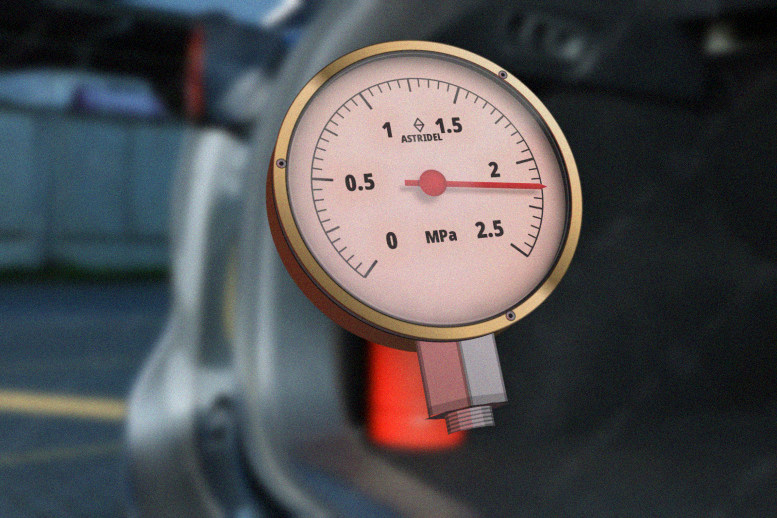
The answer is value=2.15 unit=MPa
